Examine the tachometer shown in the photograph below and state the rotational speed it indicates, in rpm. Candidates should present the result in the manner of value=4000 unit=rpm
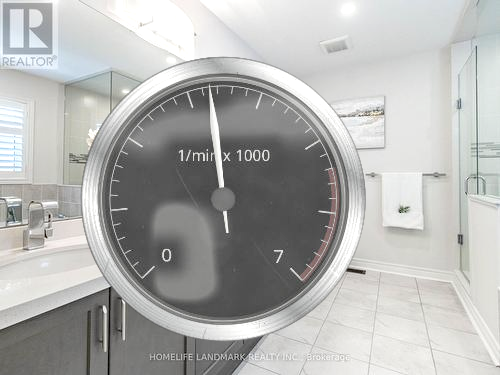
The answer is value=3300 unit=rpm
